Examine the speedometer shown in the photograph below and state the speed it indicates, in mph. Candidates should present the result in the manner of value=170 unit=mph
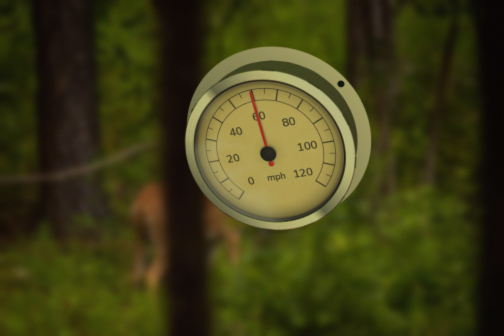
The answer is value=60 unit=mph
